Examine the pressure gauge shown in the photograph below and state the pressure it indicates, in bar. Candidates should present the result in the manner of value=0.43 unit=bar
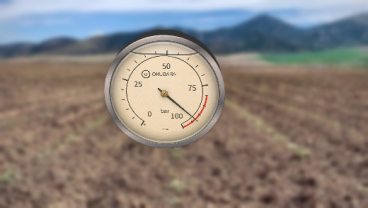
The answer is value=92.5 unit=bar
